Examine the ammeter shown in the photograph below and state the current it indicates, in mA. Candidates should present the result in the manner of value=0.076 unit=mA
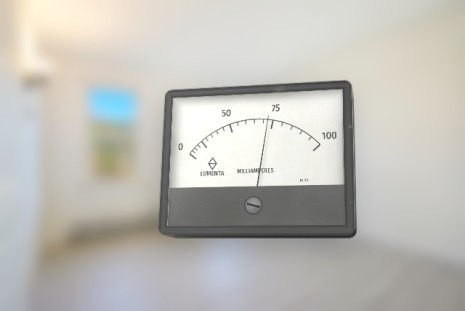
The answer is value=72.5 unit=mA
